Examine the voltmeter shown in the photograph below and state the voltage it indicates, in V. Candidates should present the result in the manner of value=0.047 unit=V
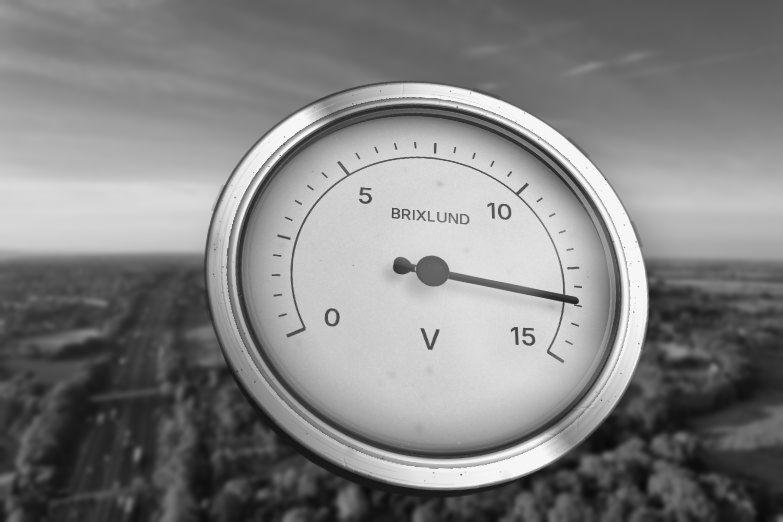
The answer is value=13.5 unit=V
